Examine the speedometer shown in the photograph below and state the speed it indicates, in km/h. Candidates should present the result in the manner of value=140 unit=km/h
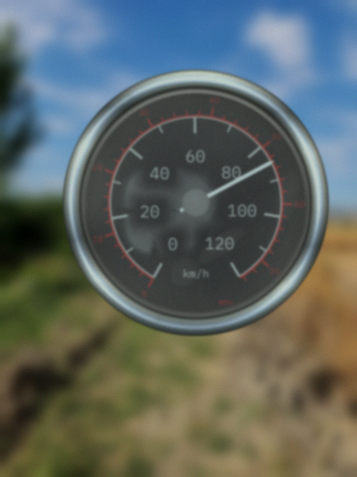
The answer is value=85 unit=km/h
